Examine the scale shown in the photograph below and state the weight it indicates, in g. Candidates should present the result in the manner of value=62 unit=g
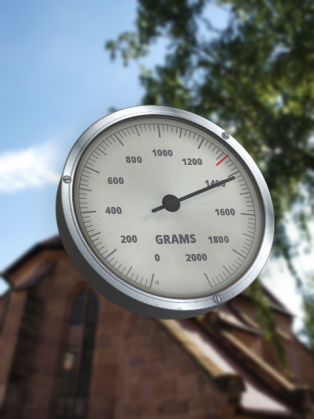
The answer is value=1420 unit=g
